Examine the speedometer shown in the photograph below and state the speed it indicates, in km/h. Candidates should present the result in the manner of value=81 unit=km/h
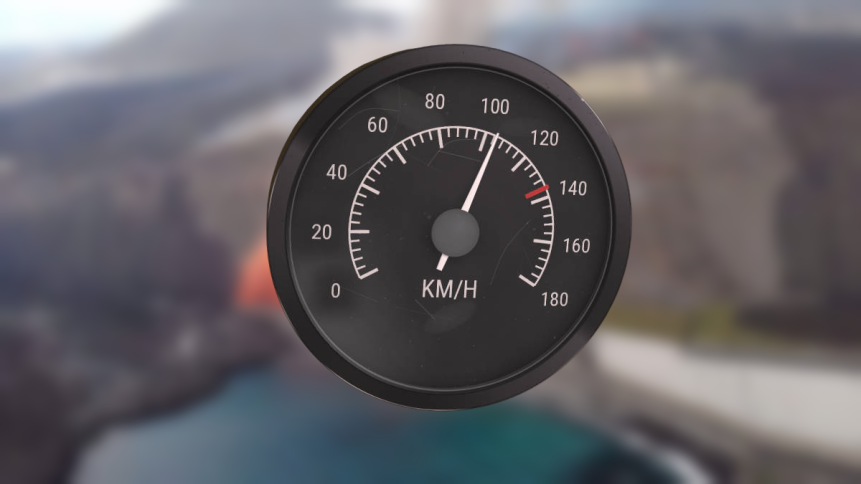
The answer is value=104 unit=km/h
